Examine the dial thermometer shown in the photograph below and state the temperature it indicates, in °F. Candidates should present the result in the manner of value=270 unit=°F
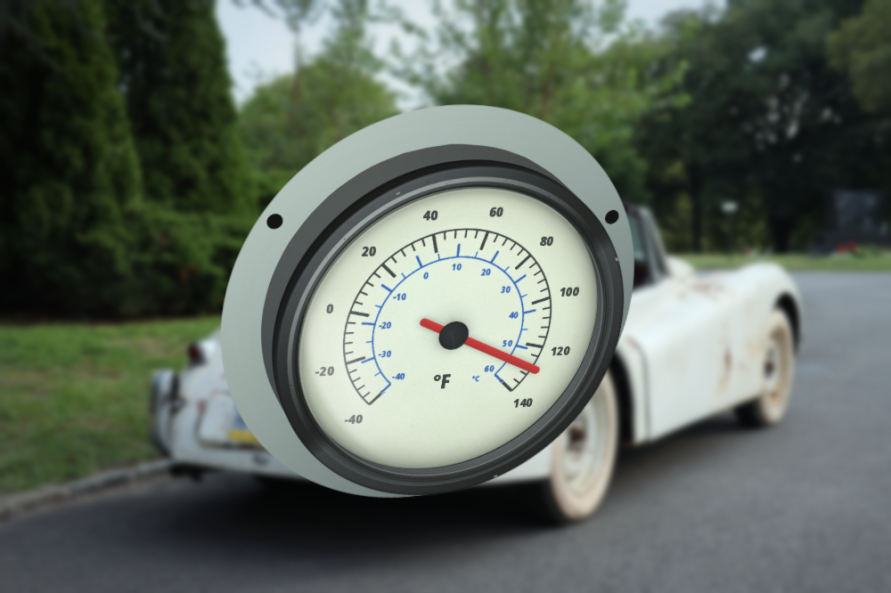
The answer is value=128 unit=°F
